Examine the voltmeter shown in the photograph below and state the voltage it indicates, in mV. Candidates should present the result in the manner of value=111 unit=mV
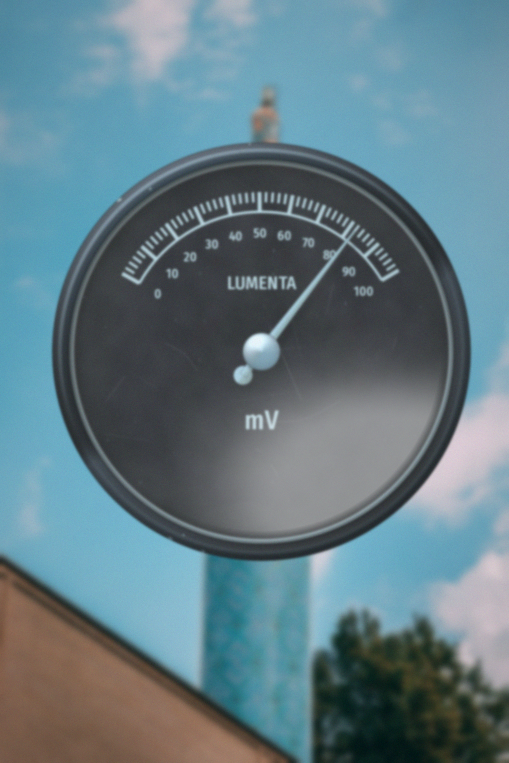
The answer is value=82 unit=mV
